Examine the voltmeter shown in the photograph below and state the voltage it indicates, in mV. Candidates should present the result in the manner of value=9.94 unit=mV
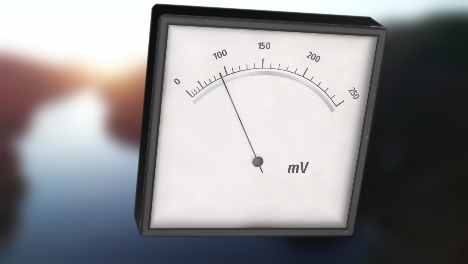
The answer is value=90 unit=mV
